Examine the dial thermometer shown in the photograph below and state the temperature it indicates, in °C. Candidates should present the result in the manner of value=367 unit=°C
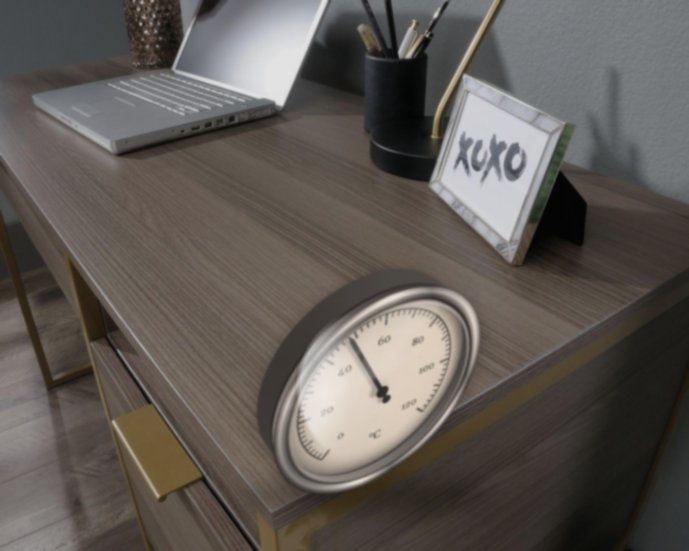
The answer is value=48 unit=°C
